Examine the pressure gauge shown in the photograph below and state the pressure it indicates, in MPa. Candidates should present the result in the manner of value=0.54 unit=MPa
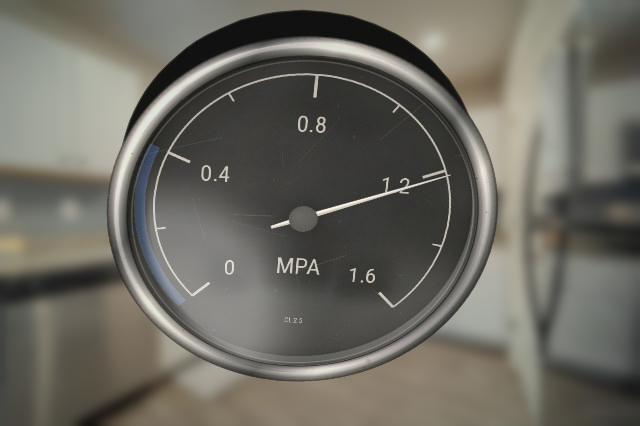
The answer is value=1.2 unit=MPa
